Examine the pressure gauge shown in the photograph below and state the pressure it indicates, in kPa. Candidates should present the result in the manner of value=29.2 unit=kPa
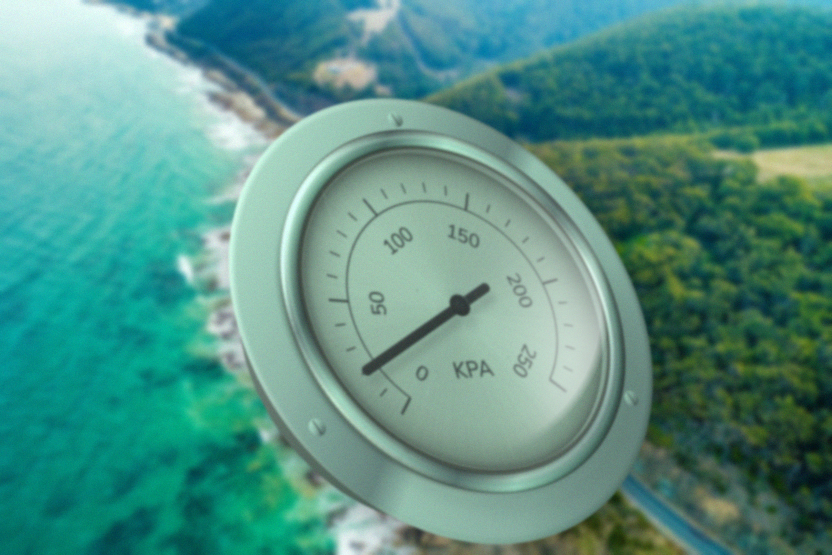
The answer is value=20 unit=kPa
